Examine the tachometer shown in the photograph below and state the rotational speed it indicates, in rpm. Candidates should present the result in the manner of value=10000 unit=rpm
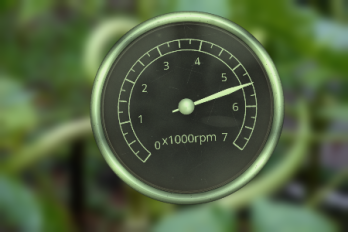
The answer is value=5500 unit=rpm
